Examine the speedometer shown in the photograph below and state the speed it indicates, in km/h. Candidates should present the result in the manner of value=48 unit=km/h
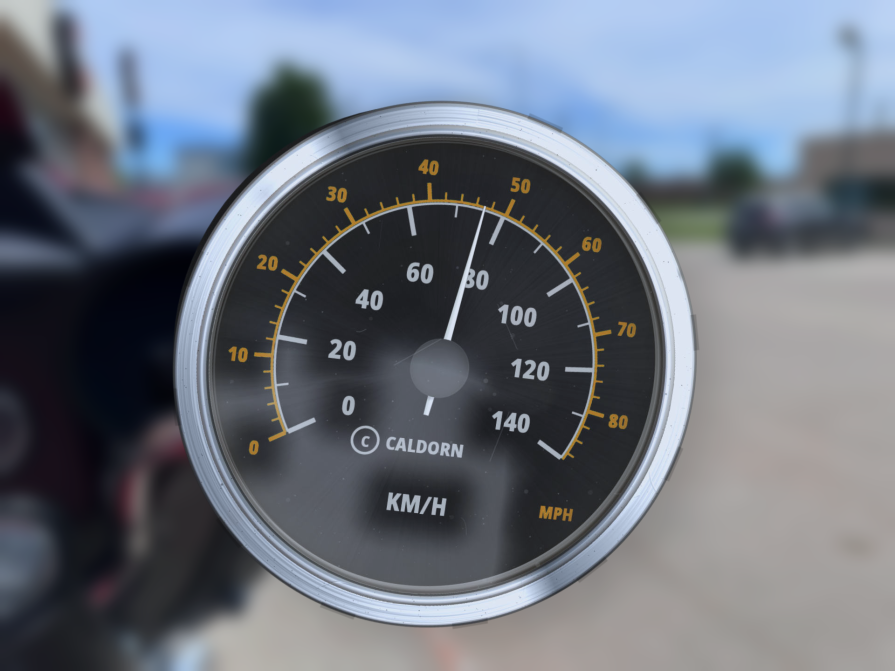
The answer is value=75 unit=km/h
